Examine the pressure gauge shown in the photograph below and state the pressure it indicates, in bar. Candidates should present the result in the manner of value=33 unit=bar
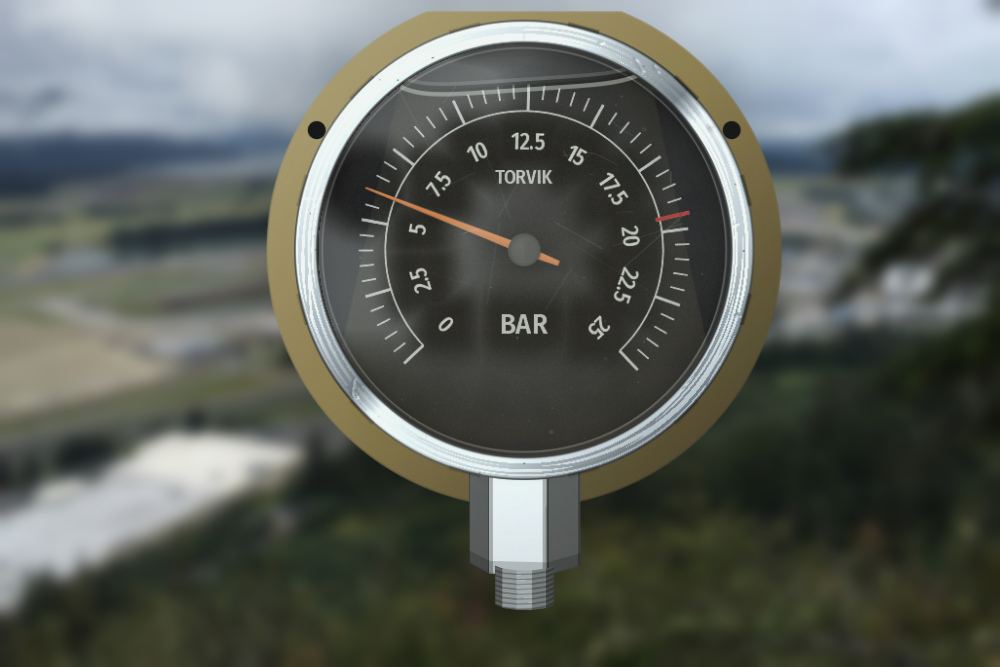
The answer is value=6 unit=bar
